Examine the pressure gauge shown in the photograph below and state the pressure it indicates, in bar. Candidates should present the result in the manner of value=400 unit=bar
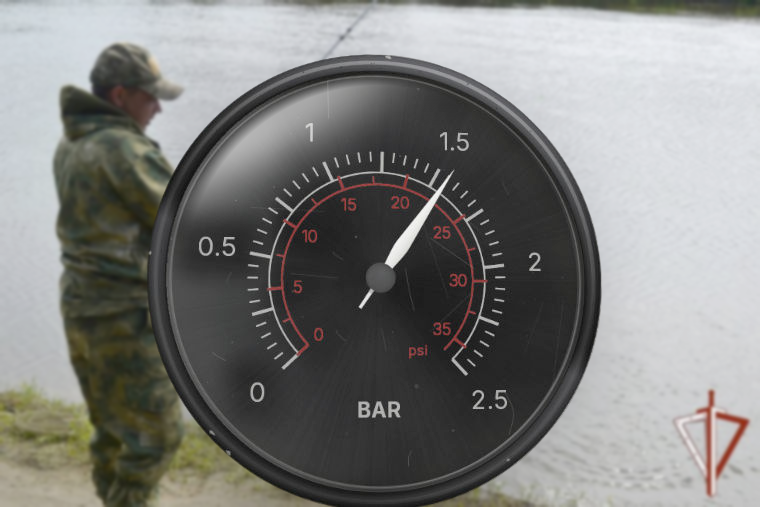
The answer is value=1.55 unit=bar
